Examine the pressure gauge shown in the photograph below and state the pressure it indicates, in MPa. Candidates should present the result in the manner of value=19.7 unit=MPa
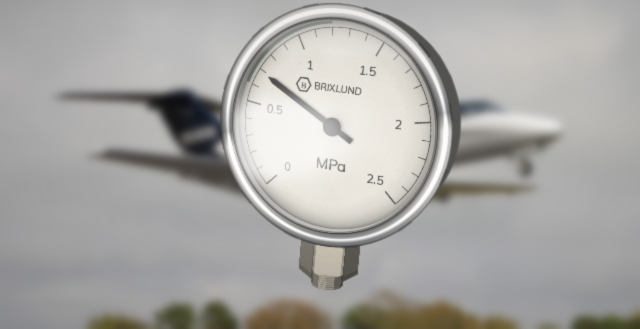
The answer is value=0.7 unit=MPa
